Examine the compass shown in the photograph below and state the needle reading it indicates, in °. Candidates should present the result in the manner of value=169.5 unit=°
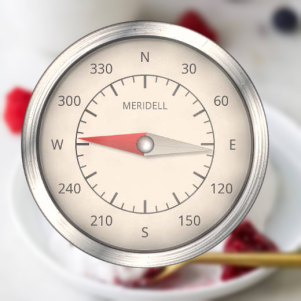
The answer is value=275 unit=°
